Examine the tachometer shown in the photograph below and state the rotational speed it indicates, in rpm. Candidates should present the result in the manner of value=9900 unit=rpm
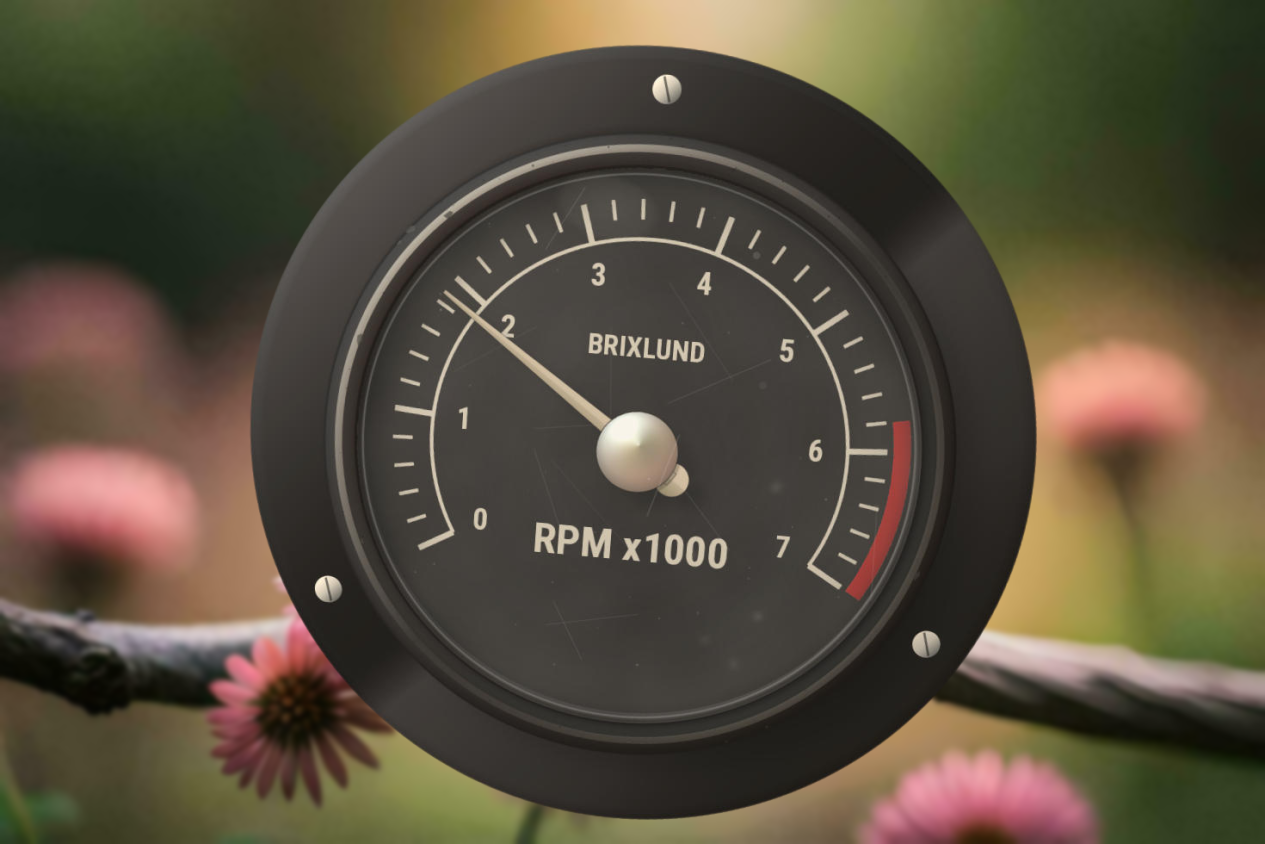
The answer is value=1900 unit=rpm
